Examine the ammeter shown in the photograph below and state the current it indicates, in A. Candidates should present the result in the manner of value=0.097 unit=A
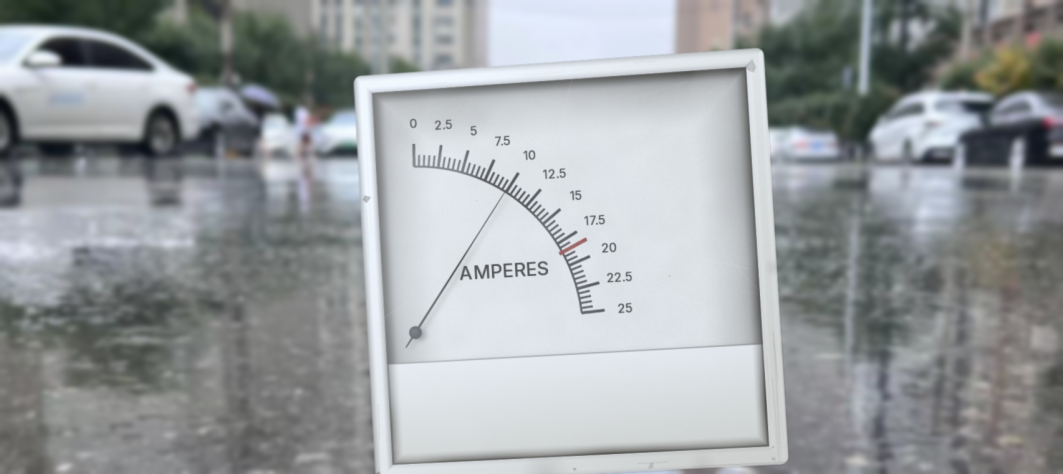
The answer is value=10 unit=A
